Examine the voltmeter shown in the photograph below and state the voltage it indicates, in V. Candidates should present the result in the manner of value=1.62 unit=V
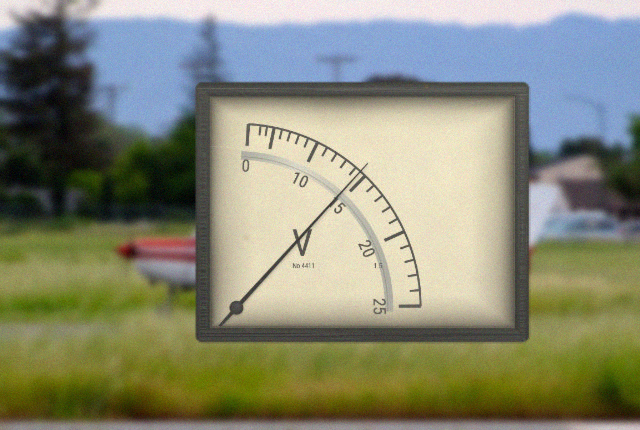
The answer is value=14.5 unit=V
